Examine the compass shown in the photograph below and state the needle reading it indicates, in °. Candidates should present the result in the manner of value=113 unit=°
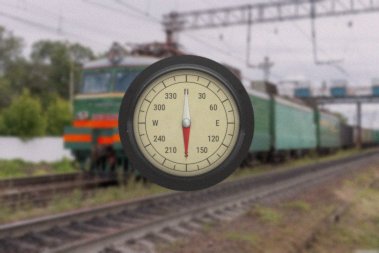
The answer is value=180 unit=°
